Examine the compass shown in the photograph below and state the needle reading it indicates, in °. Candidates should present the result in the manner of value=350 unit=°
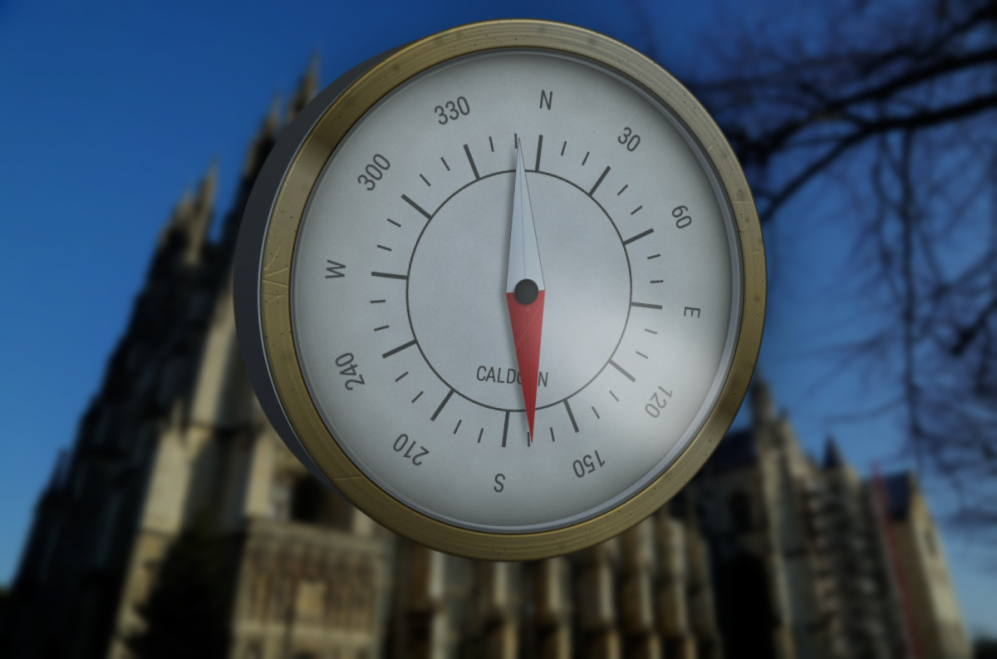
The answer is value=170 unit=°
